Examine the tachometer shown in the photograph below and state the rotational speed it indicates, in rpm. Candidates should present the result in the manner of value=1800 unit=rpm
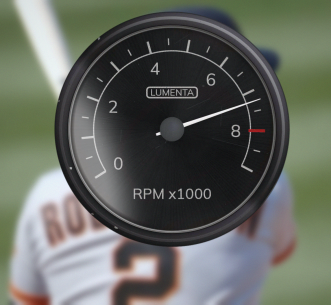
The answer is value=7250 unit=rpm
